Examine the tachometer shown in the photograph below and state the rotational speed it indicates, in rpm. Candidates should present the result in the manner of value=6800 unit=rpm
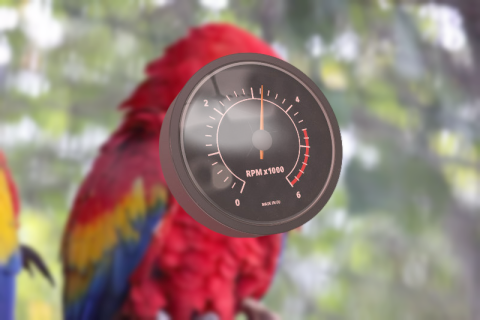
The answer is value=3200 unit=rpm
